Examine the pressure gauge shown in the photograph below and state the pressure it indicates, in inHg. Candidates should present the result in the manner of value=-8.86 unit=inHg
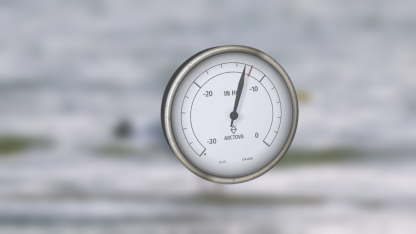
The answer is value=-13 unit=inHg
